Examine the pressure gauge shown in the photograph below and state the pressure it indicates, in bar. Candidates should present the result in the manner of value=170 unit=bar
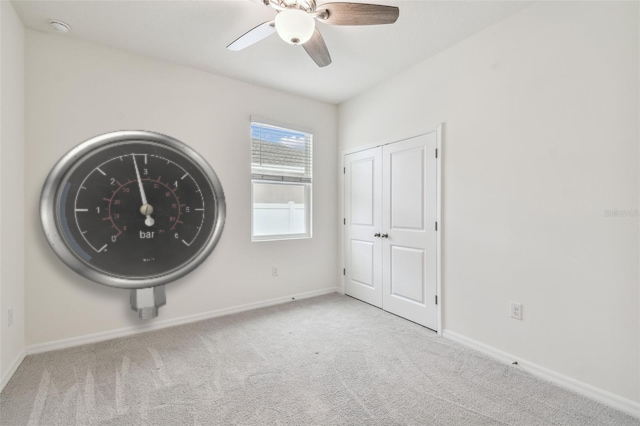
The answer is value=2.75 unit=bar
